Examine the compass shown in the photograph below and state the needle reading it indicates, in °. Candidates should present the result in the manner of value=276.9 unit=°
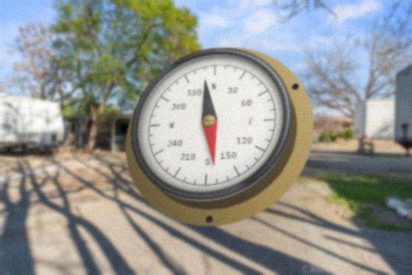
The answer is value=170 unit=°
